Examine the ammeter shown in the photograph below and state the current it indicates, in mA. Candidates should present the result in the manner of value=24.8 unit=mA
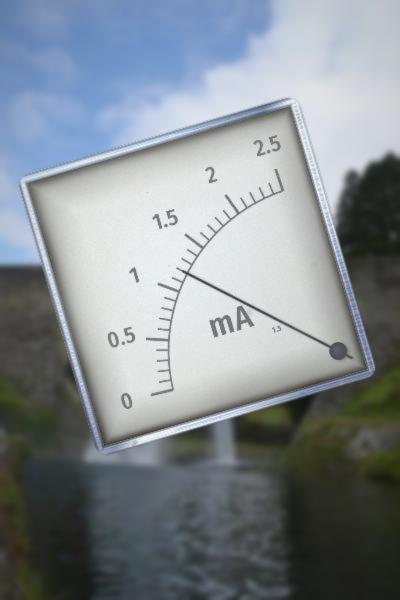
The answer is value=1.2 unit=mA
